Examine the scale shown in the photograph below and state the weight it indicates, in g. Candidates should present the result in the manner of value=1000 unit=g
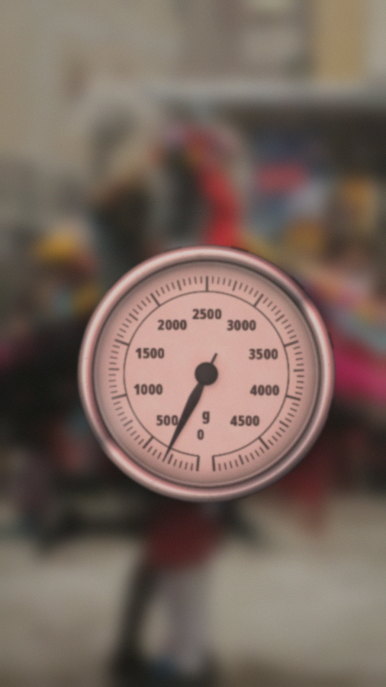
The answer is value=300 unit=g
